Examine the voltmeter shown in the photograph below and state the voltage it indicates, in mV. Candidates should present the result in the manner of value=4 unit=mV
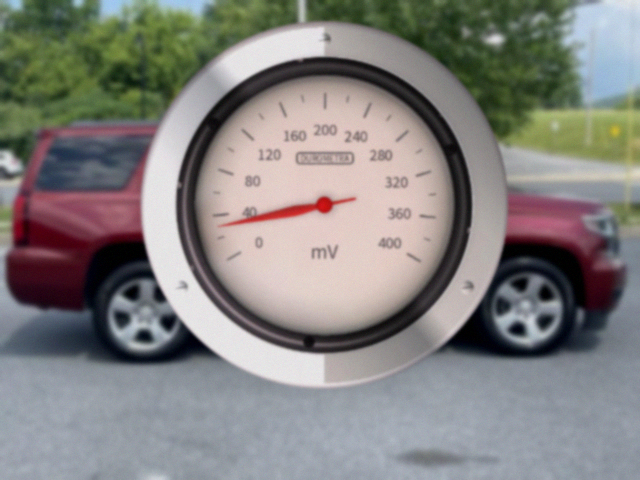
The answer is value=30 unit=mV
